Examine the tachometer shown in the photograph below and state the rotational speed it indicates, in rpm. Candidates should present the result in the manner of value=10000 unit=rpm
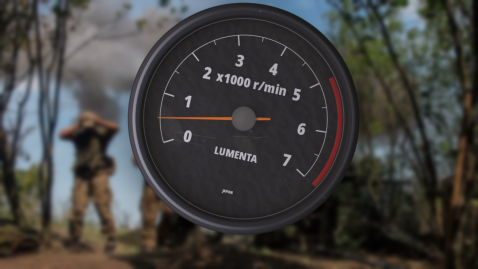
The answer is value=500 unit=rpm
